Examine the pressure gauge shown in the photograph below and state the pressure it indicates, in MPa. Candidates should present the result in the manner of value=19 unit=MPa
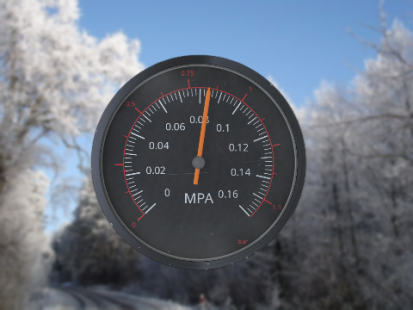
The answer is value=0.084 unit=MPa
